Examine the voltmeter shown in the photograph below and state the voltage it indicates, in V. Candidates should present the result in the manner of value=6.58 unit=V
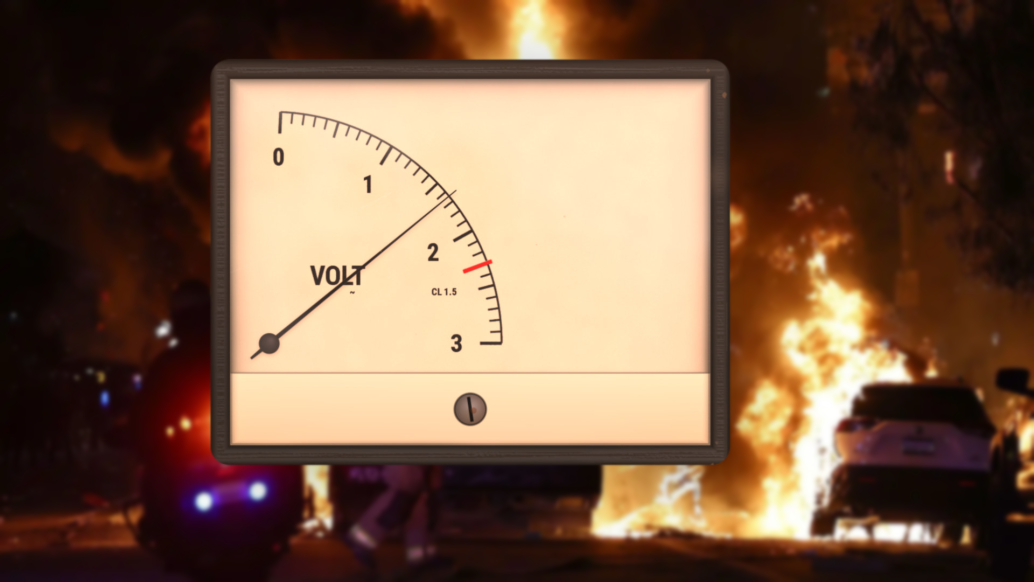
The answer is value=1.65 unit=V
